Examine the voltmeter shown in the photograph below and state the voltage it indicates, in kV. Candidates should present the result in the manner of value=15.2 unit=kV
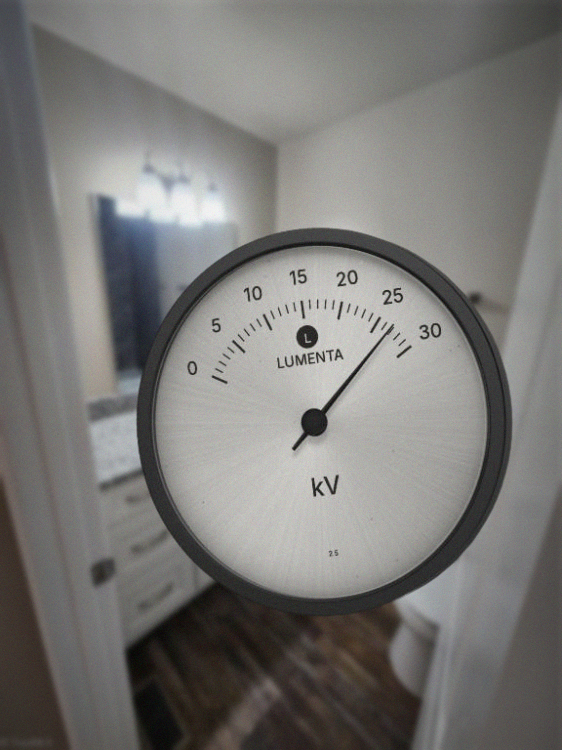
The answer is value=27 unit=kV
